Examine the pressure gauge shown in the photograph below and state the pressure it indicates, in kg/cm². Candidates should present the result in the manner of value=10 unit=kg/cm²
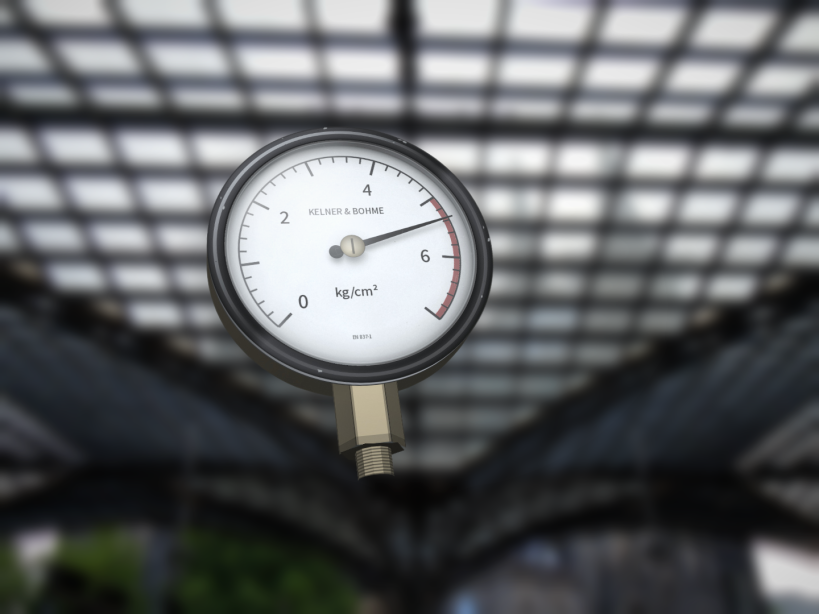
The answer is value=5.4 unit=kg/cm²
